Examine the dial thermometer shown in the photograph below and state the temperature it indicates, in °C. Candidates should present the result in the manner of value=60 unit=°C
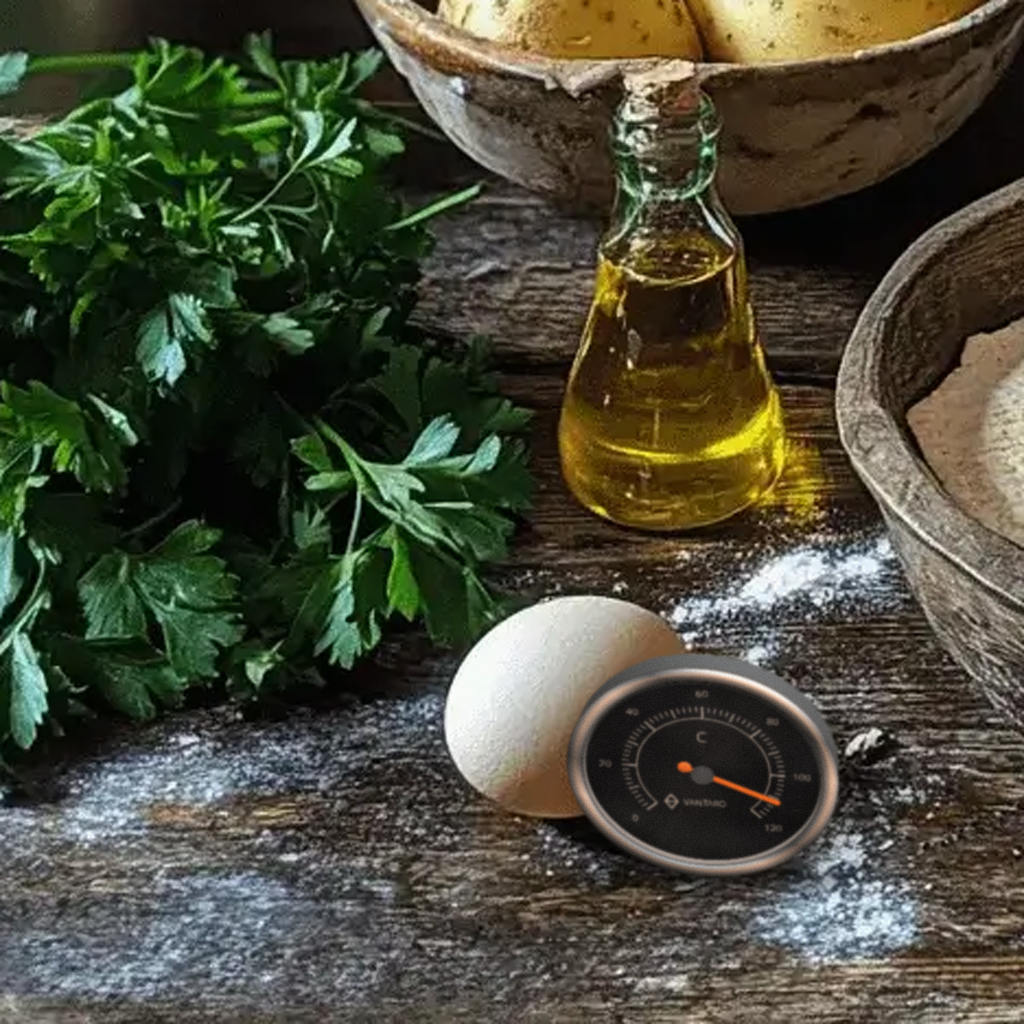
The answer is value=110 unit=°C
